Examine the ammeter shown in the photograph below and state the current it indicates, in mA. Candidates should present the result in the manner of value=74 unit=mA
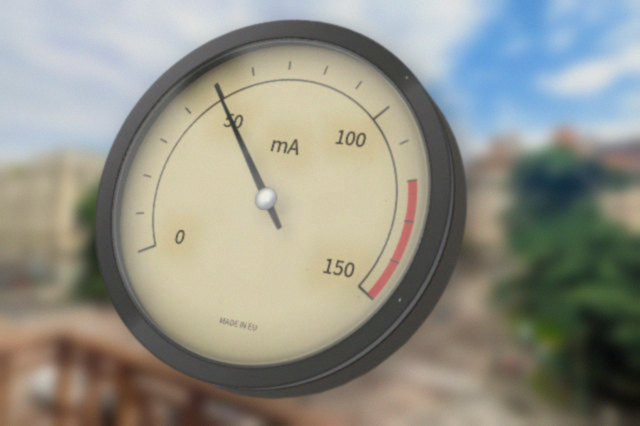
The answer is value=50 unit=mA
